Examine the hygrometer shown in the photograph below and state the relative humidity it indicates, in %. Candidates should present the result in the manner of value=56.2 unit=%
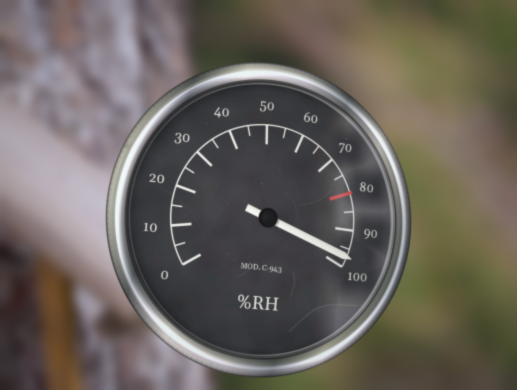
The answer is value=97.5 unit=%
